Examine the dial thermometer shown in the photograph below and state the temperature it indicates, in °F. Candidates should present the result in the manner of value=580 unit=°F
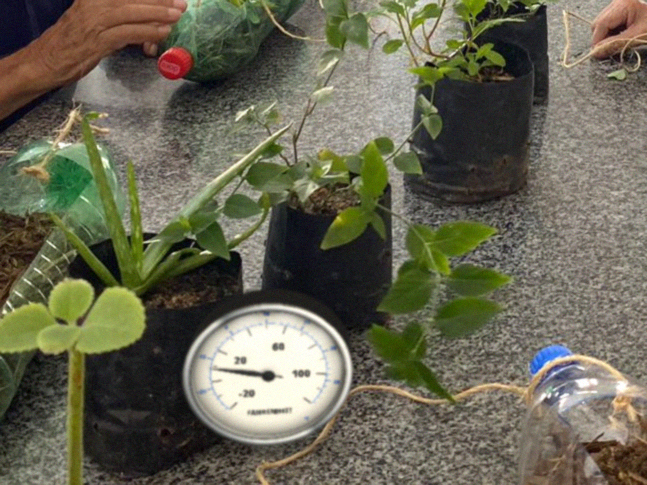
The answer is value=10 unit=°F
